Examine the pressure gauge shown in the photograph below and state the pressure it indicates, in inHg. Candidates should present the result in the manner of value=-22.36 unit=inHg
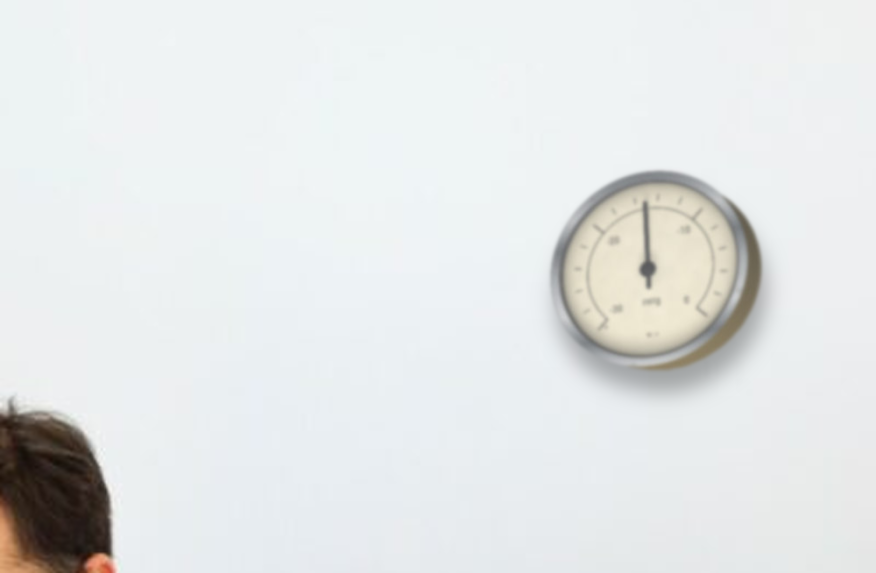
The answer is value=-15 unit=inHg
